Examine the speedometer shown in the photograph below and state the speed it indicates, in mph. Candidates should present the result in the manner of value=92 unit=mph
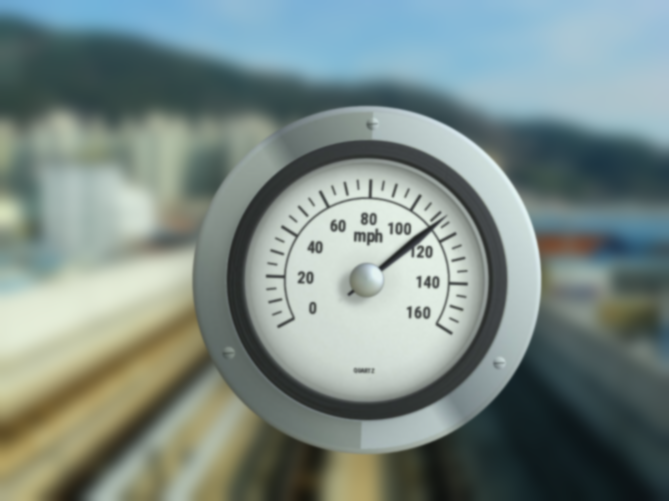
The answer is value=112.5 unit=mph
